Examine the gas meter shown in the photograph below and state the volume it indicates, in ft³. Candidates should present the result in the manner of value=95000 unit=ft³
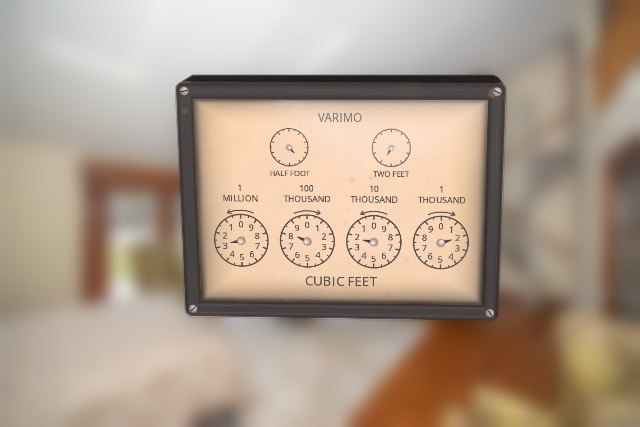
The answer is value=282200 unit=ft³
